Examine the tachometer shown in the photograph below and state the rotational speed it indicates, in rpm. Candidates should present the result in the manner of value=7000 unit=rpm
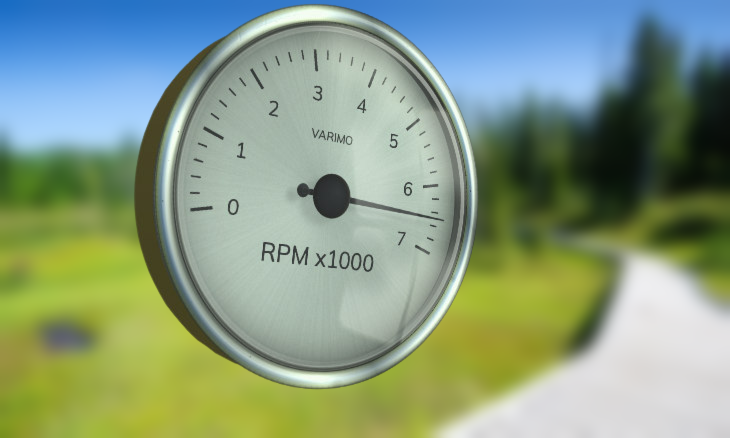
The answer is value=6500 unit=rpm
